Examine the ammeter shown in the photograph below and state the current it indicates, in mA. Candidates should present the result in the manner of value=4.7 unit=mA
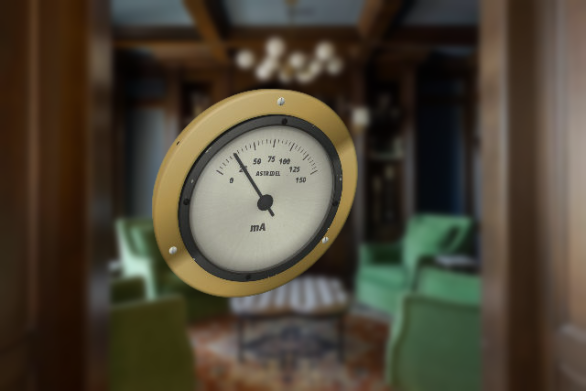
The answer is value=25 unit=mA
